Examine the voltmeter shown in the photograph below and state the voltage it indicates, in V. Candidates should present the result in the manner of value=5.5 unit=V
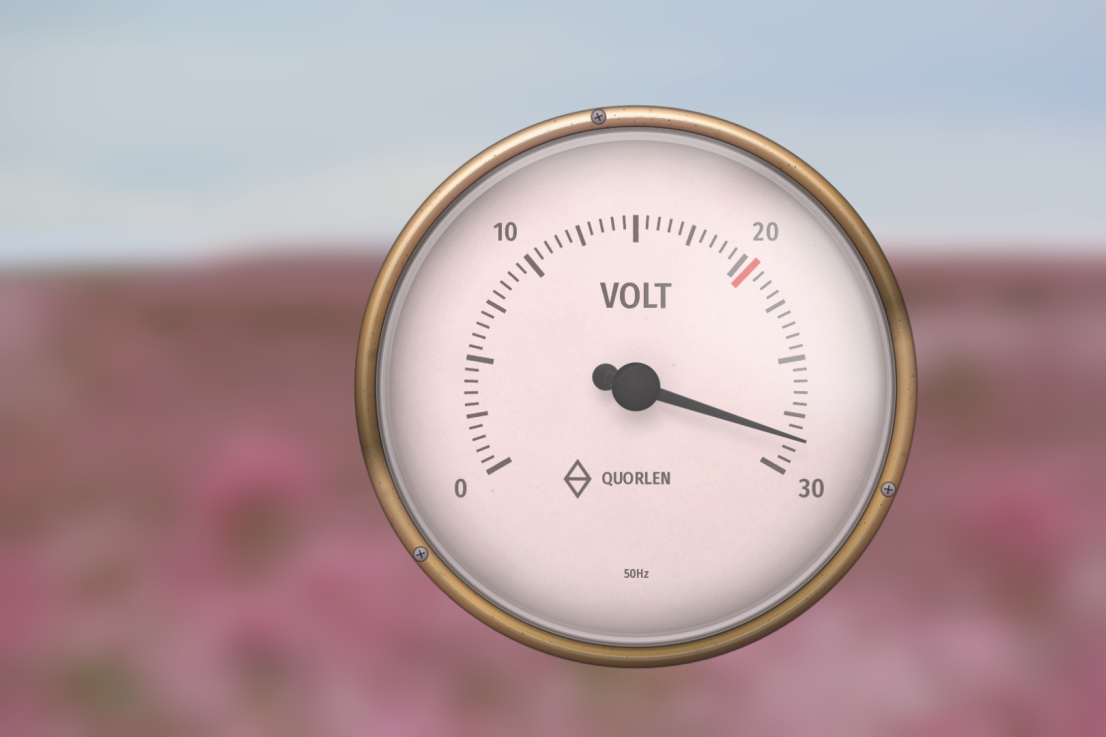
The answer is value=28.5 unit=V
